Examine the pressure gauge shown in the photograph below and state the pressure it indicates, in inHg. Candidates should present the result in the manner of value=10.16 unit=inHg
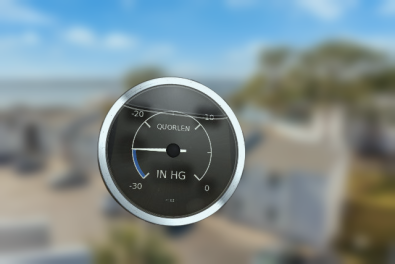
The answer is value=-25 unit=inHg
